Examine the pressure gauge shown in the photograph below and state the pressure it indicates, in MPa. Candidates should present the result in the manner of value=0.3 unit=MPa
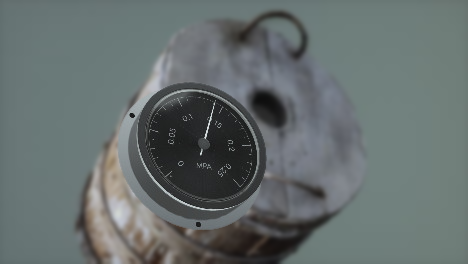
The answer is value=0.14 unit=MPa
